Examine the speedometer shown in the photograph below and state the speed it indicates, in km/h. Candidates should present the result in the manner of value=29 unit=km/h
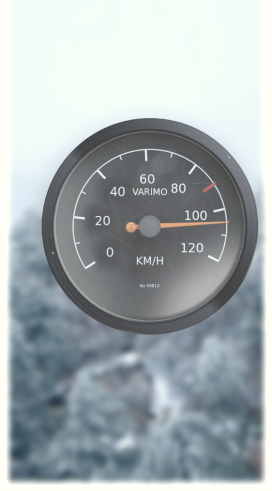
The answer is value=105 unit=km/h
